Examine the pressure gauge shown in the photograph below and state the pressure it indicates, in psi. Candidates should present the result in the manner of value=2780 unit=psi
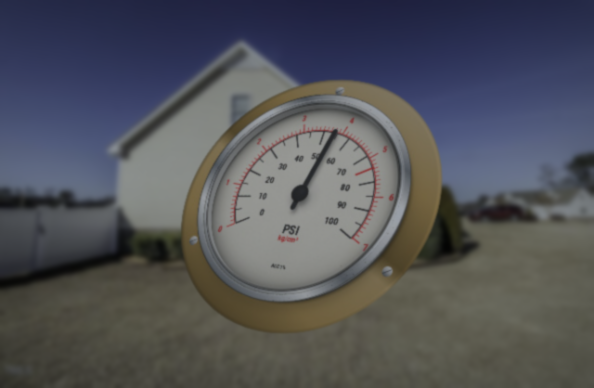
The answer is value=55 unit=psi
